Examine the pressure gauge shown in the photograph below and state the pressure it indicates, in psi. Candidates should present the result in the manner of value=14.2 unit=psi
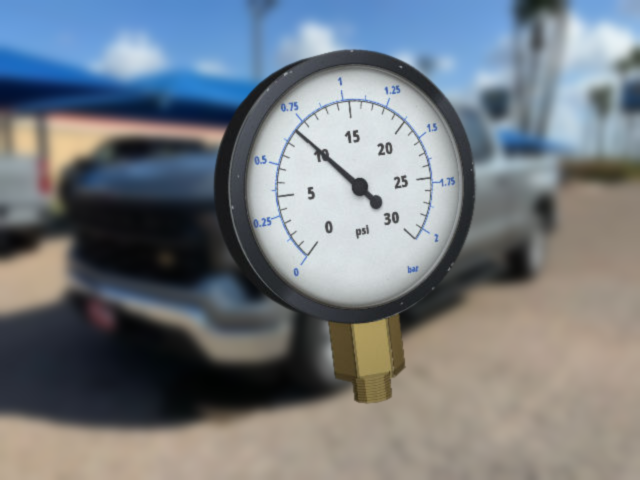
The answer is value=10 unit=psi
